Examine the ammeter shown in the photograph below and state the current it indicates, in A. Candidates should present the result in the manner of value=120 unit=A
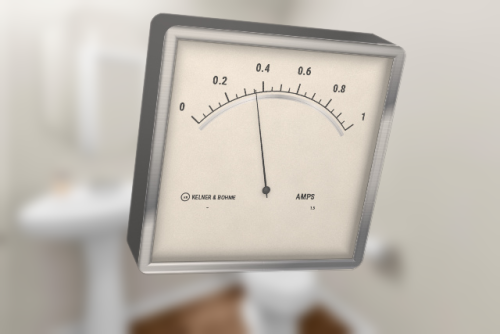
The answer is value=0.35 unit=A
